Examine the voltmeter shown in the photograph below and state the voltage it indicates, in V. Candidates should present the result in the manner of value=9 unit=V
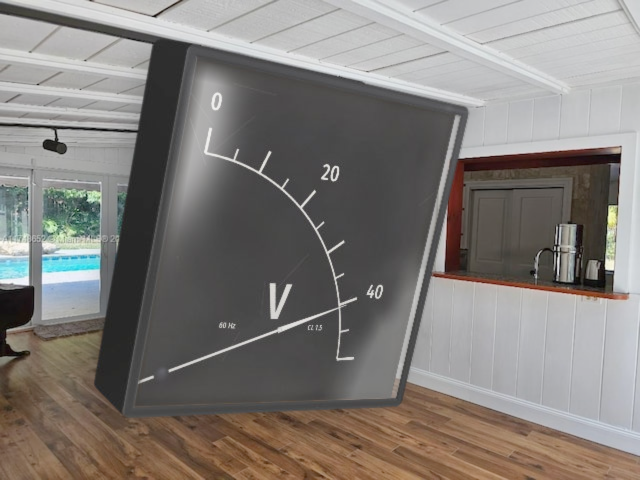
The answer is value=40 unit=V
